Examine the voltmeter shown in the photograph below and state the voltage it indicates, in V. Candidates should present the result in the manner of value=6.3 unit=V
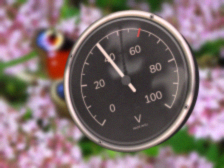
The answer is value=40 unit=V
